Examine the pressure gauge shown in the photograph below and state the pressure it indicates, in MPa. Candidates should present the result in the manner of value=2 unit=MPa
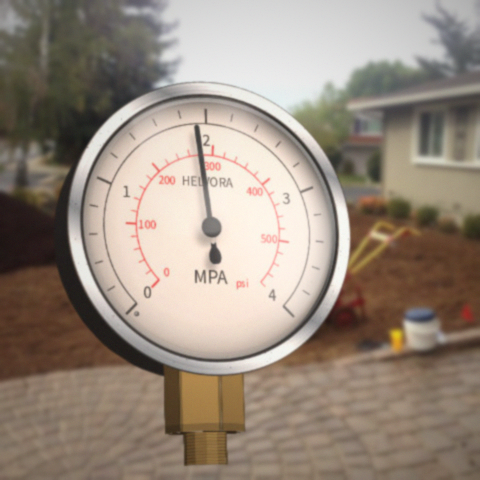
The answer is value=1.9 unit=MPa
